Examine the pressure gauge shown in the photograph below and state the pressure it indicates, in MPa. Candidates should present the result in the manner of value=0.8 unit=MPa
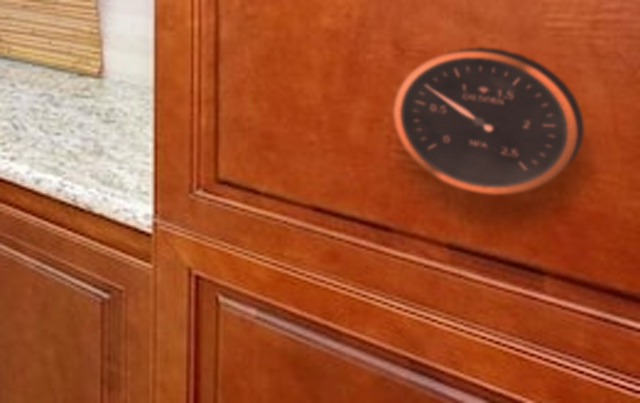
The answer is value=0.7 unit=MPa
